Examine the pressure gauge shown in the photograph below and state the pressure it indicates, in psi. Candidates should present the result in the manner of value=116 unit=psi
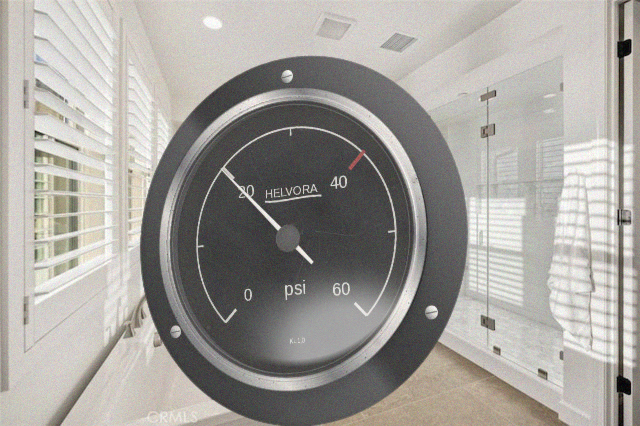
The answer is value=20 unit=psi
